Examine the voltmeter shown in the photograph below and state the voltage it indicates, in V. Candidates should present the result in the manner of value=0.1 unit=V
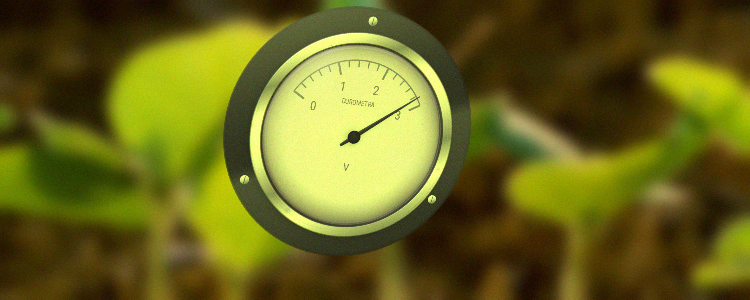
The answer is value=2.8 unit=V
